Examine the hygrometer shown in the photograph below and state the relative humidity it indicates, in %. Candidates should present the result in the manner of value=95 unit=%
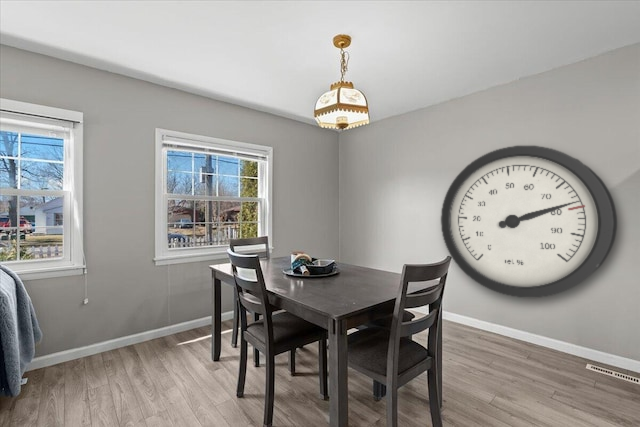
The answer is value=78 unit=%
